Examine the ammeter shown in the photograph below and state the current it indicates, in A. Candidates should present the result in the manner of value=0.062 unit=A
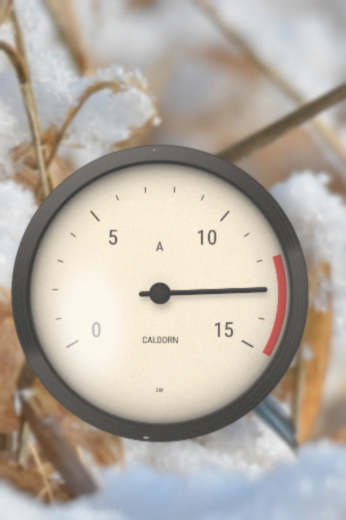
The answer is value=13 unit=A
